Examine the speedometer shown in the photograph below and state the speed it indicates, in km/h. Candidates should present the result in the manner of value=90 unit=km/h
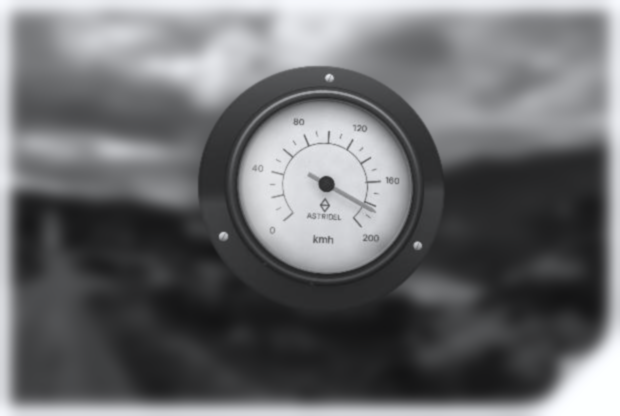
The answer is value=185 unit=km/h
